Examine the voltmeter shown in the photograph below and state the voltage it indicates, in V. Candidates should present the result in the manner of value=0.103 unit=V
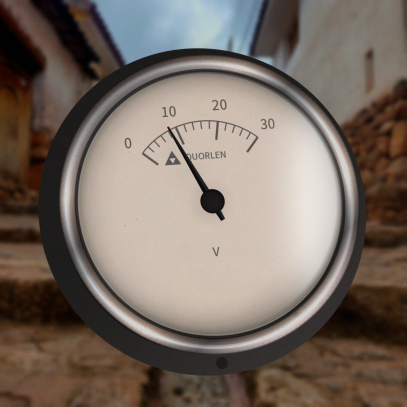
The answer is value=8 unit=V
